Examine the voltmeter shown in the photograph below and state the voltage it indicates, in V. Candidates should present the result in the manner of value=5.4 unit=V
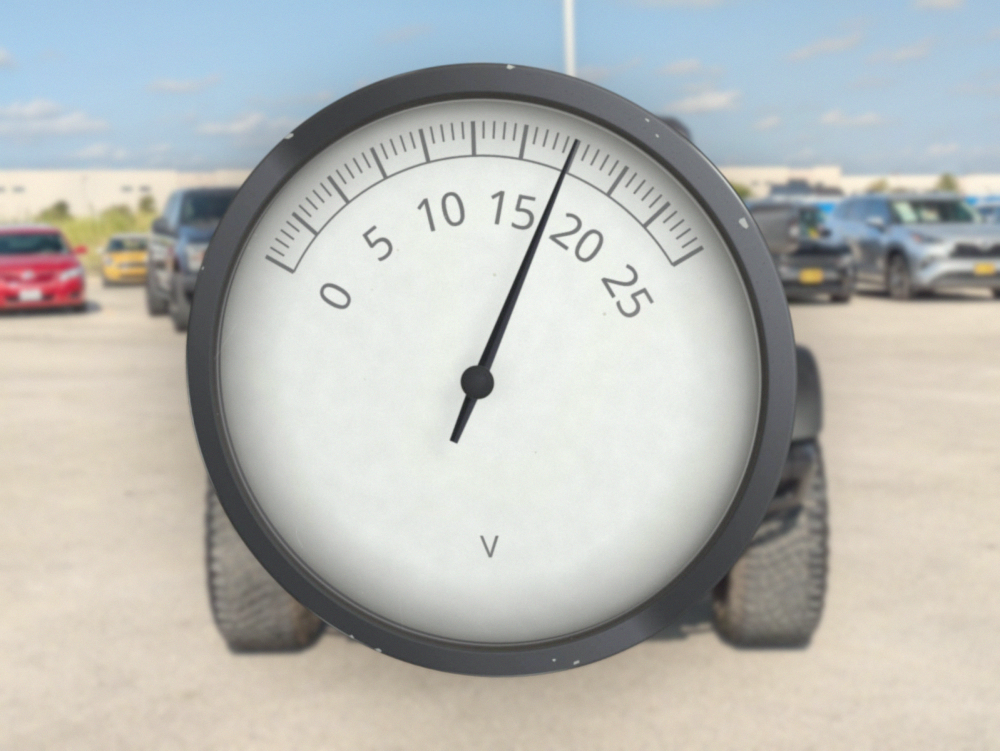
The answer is value=17.5 unit=V
